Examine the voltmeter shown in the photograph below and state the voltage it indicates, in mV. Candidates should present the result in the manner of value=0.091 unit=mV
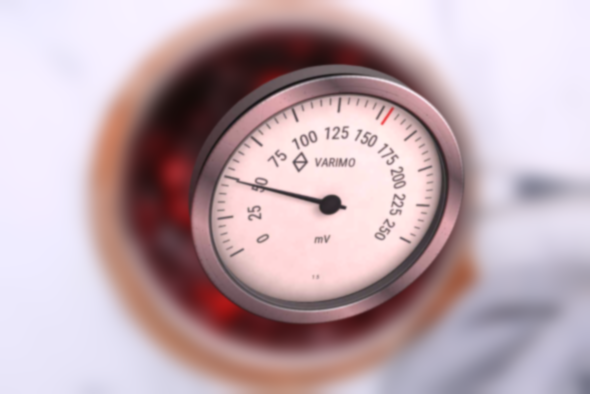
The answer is value=50 unit=mV
